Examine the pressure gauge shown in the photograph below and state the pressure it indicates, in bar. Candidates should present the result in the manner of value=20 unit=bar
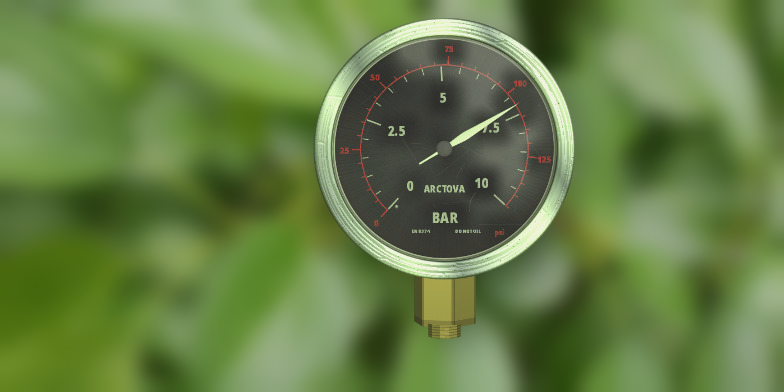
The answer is value=7.25 unit=bar
